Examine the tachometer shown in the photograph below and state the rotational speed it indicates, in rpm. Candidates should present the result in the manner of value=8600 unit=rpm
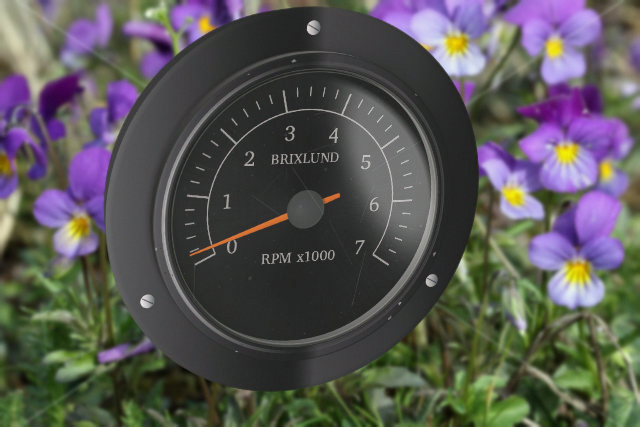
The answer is value=200 unit=rpm
